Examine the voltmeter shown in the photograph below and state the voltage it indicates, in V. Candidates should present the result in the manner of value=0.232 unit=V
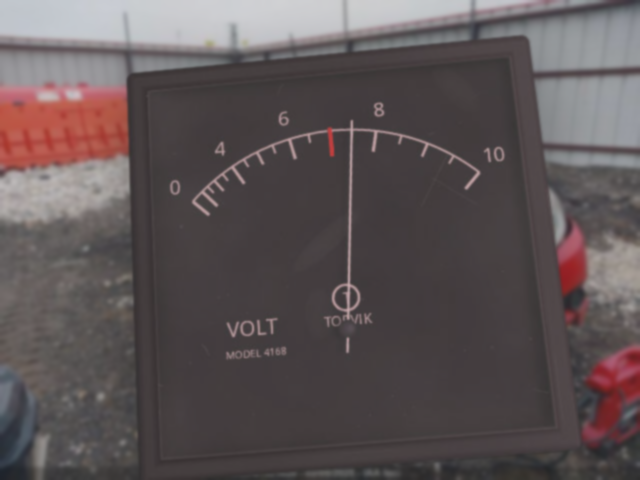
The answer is value=7.5 unit=V
